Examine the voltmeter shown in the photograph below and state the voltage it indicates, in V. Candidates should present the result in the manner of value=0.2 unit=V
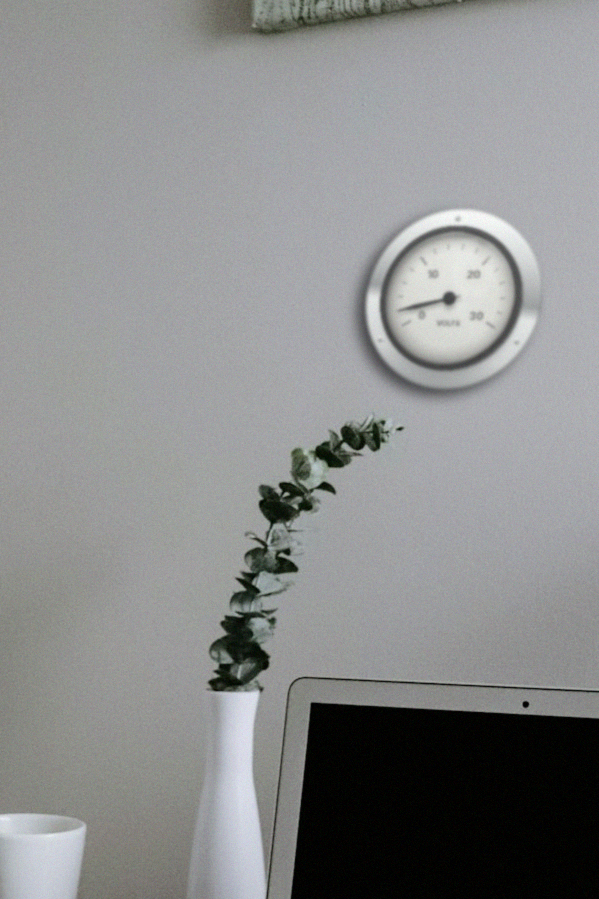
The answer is value=2 unit=V
